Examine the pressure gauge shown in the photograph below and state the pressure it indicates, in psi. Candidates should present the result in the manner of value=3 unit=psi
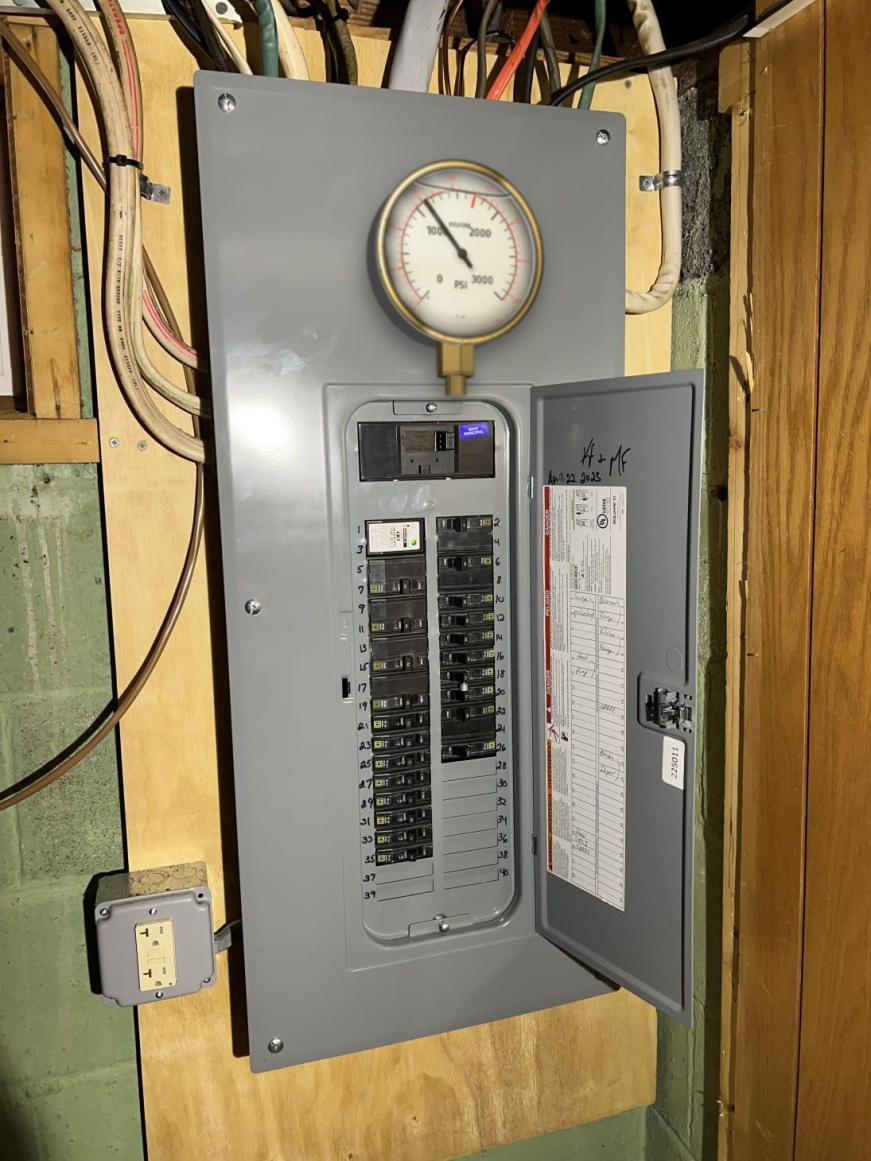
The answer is value=1100 unit=psi
